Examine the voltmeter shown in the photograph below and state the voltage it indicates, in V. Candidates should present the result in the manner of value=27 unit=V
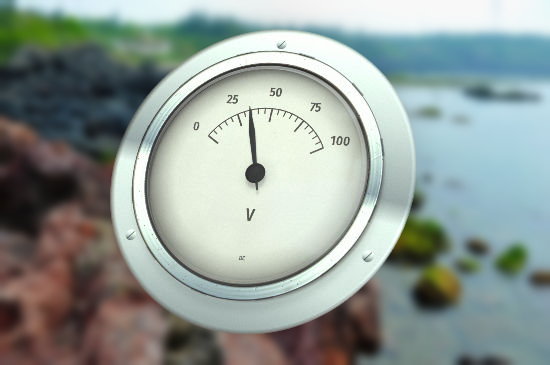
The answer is value=35 unit=V
